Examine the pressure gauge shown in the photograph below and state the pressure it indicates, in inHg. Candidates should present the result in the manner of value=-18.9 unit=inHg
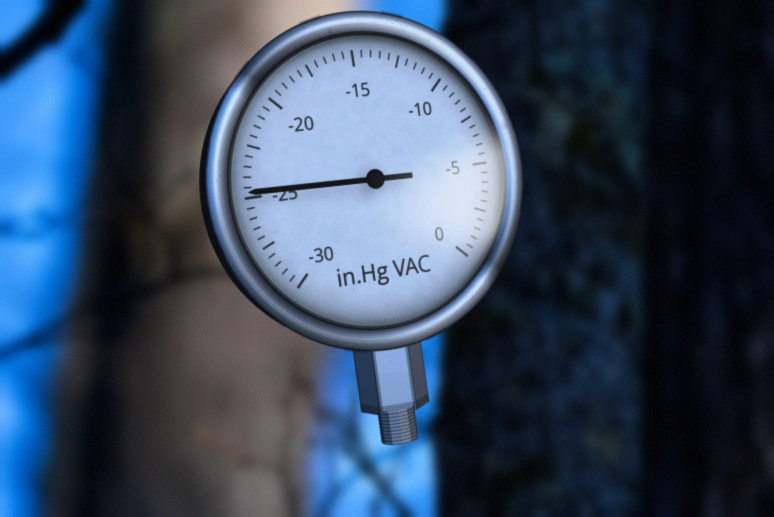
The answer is value=-24.75 unit=inHg
